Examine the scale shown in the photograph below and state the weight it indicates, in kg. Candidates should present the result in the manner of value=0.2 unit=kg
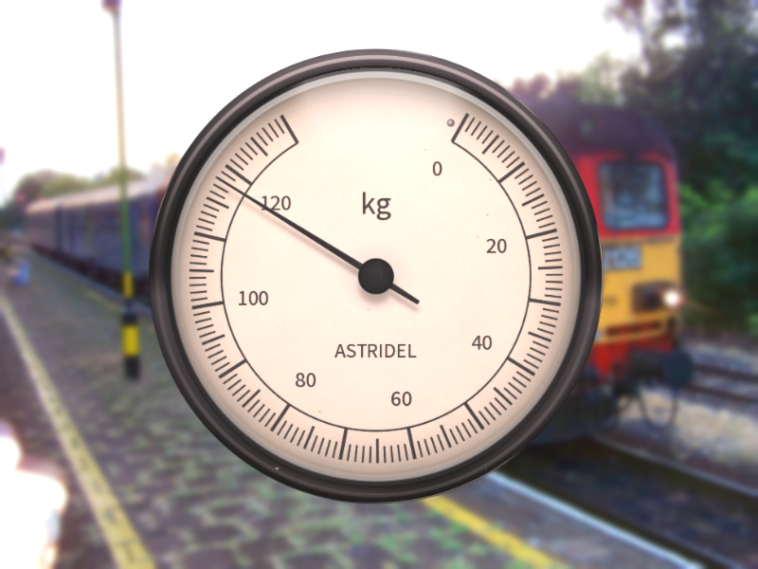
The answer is value=118 unit=kg
